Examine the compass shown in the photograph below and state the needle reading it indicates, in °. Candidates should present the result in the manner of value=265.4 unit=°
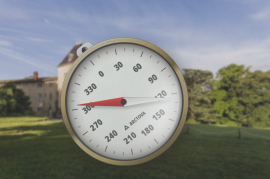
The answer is value=305 unit=°
